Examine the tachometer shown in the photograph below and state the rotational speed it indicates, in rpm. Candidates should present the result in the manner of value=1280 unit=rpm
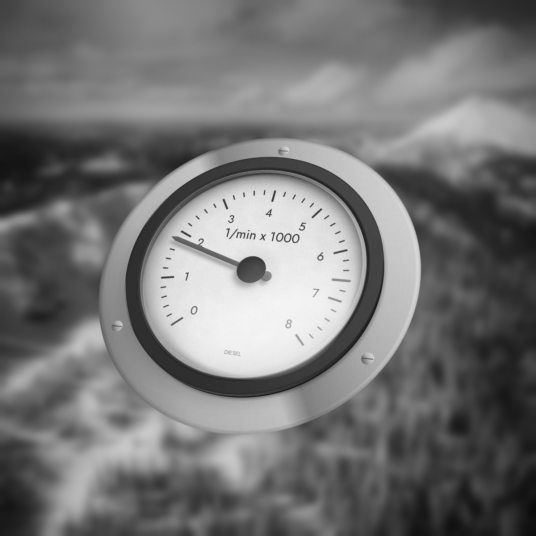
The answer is value=1800 unit=rpm
